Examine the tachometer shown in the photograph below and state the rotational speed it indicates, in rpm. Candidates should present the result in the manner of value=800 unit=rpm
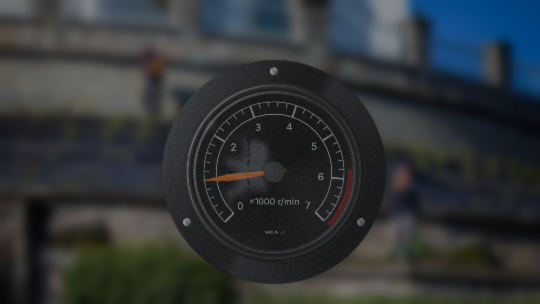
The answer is value=1000 unit=rpm
